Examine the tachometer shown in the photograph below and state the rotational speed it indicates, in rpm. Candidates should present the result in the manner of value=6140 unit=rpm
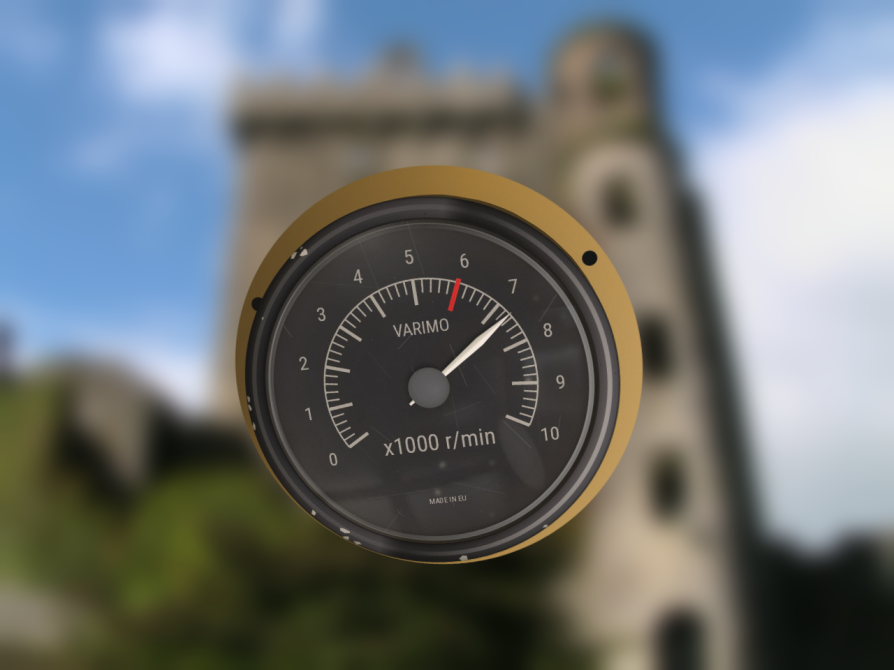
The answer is value=7300 unit=rpm
